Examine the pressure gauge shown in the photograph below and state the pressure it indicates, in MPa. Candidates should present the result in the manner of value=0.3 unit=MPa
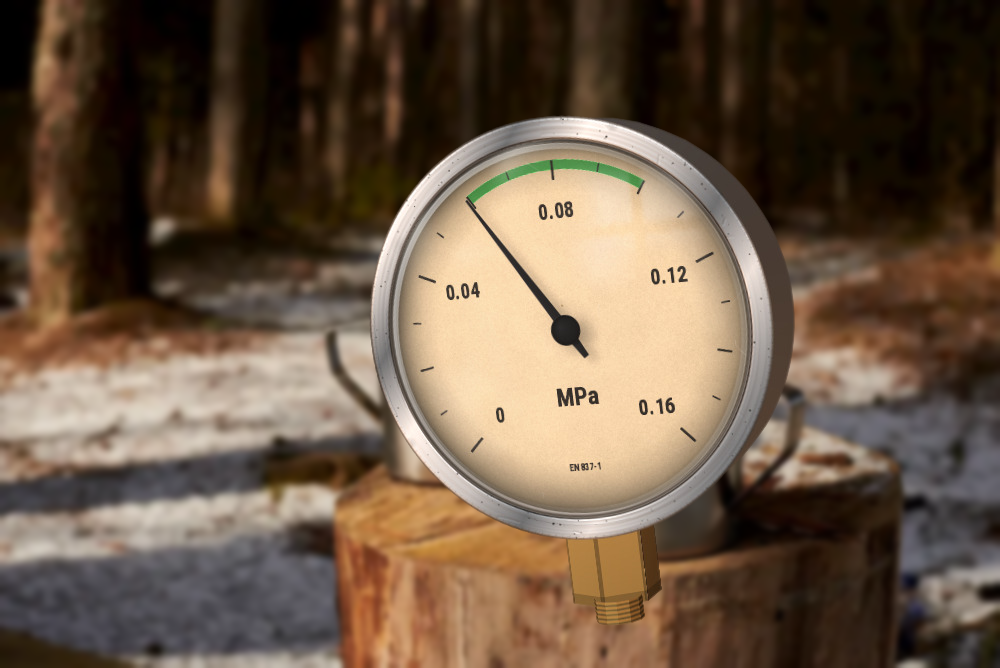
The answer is value=0.06 unit=MPa
